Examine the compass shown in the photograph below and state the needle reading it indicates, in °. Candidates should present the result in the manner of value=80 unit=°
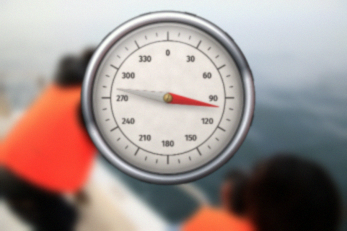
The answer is value=100 unit=°
